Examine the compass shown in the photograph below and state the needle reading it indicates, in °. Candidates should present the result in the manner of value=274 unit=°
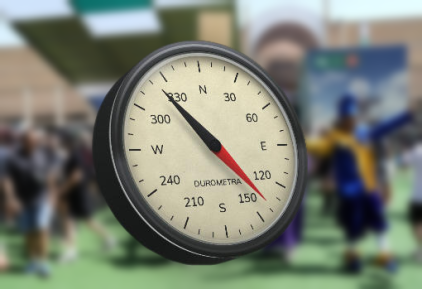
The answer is value=140 unit=°
